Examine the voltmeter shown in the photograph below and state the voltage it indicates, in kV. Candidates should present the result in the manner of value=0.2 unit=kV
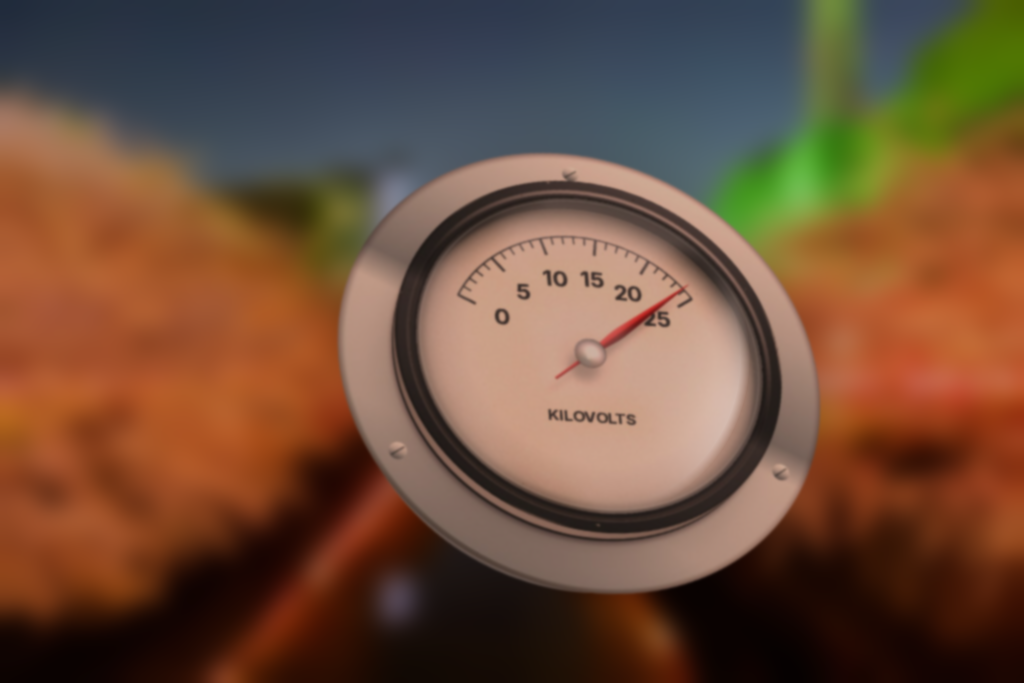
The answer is value=24 unit=kV
